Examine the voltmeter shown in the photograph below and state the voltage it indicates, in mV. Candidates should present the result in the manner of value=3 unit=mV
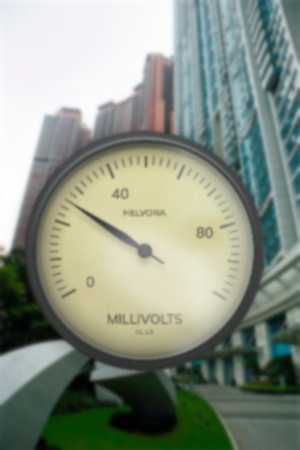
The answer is value=26 unit=mV
